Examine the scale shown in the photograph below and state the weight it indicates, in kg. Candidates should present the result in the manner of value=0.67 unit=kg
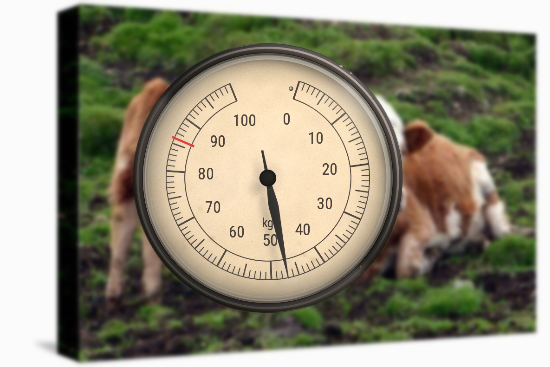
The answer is value=47 unit=kg
